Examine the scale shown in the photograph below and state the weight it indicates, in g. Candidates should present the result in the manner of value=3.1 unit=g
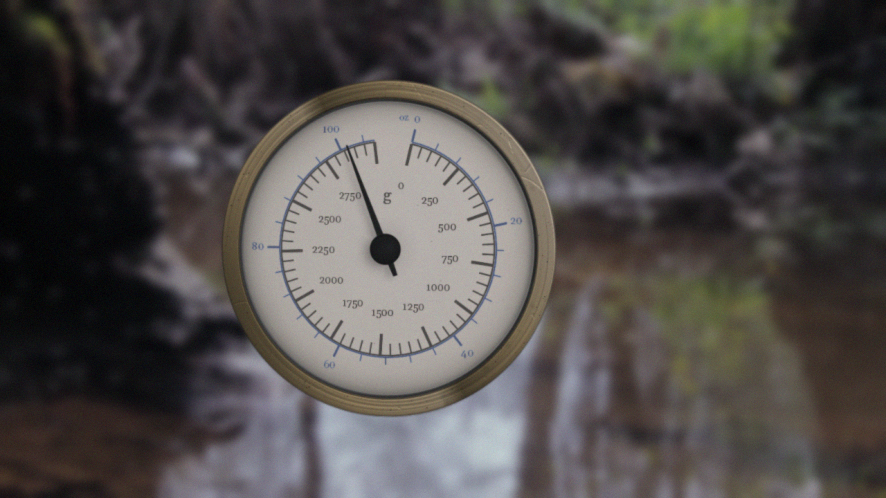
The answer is value=2875 unit=g
